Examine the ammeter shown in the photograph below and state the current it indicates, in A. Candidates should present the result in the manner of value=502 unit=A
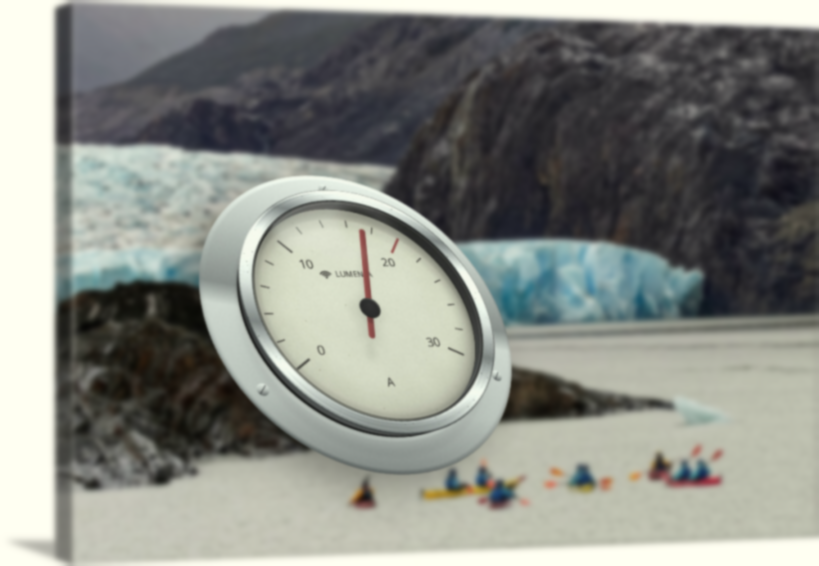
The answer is value=17 unit=A
